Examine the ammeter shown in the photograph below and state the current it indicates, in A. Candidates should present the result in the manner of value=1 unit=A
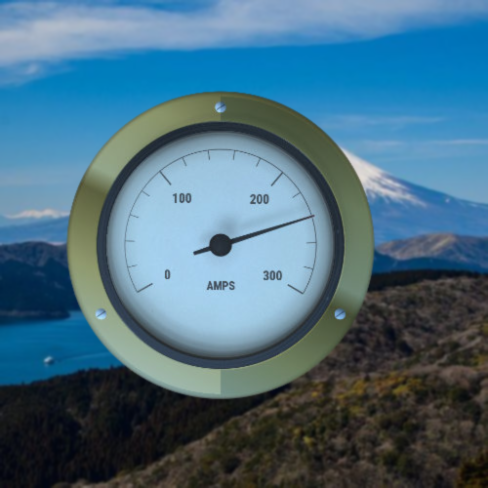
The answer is value=240 unit=A
